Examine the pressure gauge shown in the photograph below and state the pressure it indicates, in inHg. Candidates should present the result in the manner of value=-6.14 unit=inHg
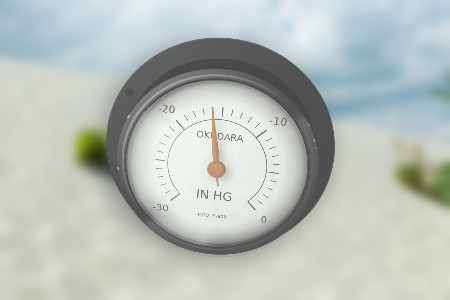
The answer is value=-16 unit=inHg
